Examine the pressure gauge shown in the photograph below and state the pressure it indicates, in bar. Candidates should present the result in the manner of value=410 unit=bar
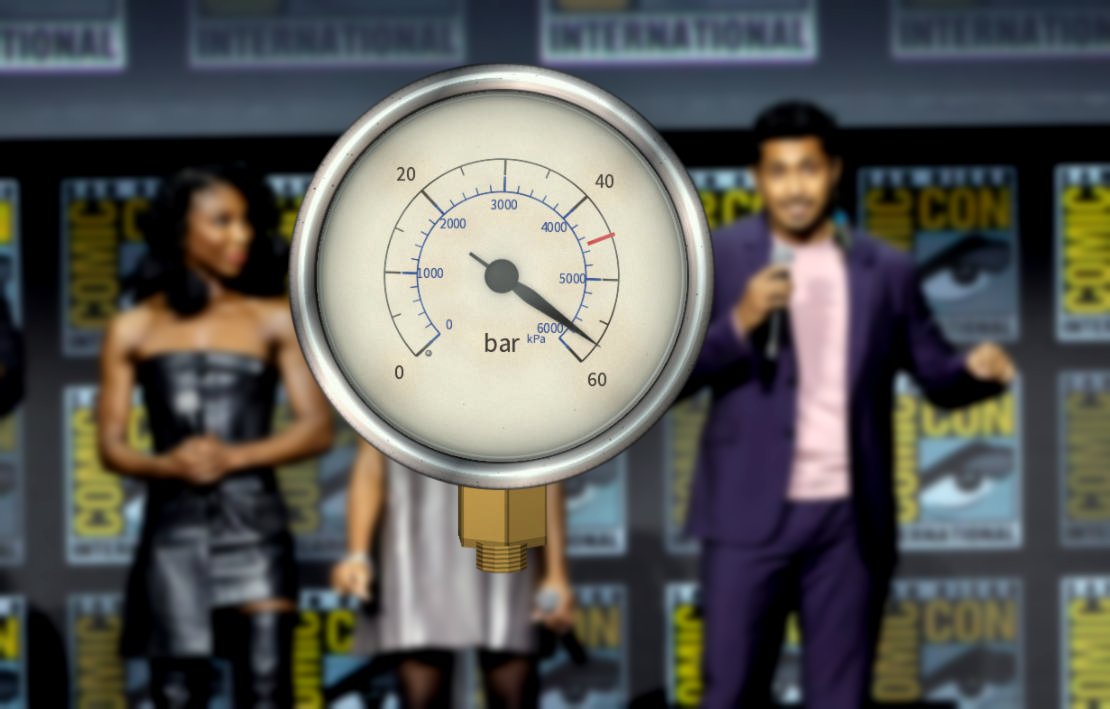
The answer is value=57.5 unit=bar
